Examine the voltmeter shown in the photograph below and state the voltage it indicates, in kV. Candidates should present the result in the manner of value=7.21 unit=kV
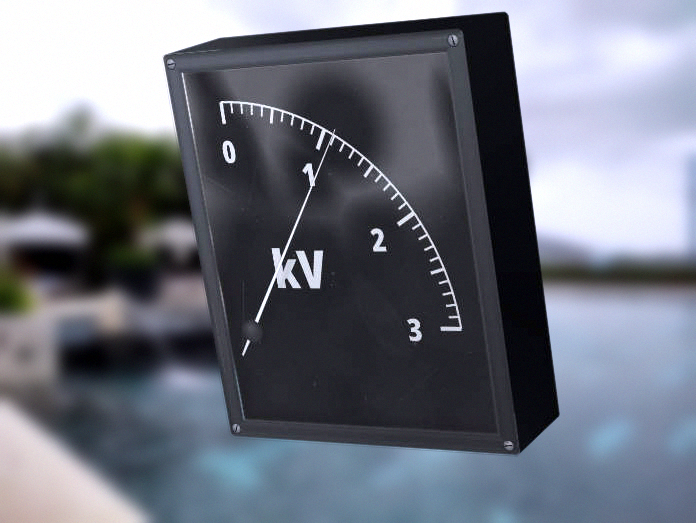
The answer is value=1.1 unit=kV
